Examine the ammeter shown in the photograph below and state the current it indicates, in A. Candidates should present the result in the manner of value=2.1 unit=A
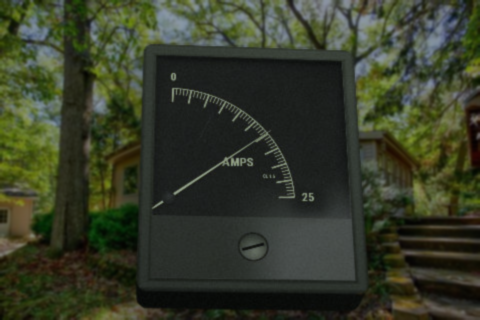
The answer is value=15 unit=A
